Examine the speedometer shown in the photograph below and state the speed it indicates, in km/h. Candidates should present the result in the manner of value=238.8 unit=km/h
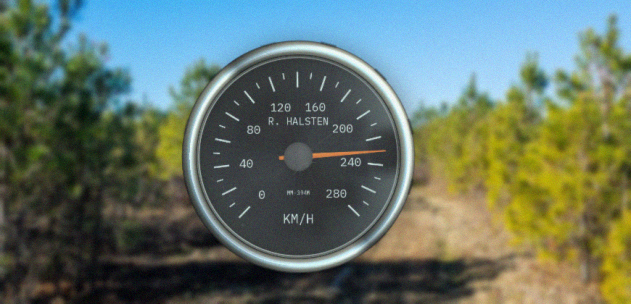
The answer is value=230 unit=km/h
